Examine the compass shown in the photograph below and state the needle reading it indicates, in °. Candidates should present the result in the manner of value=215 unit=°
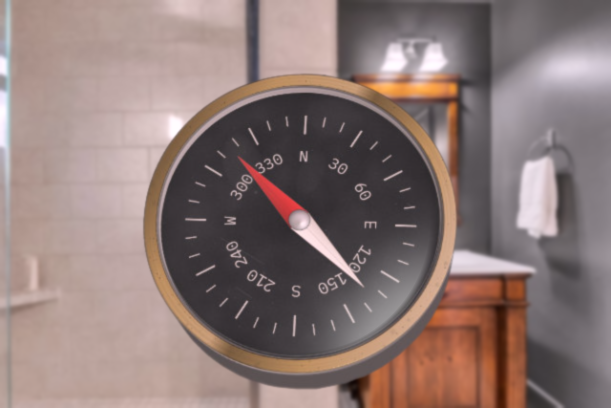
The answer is value=315 unit=°
